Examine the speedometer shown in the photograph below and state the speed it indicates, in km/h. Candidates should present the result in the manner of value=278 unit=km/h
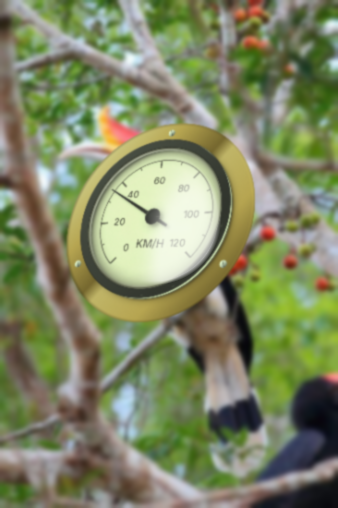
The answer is value=35 unit=km/h
